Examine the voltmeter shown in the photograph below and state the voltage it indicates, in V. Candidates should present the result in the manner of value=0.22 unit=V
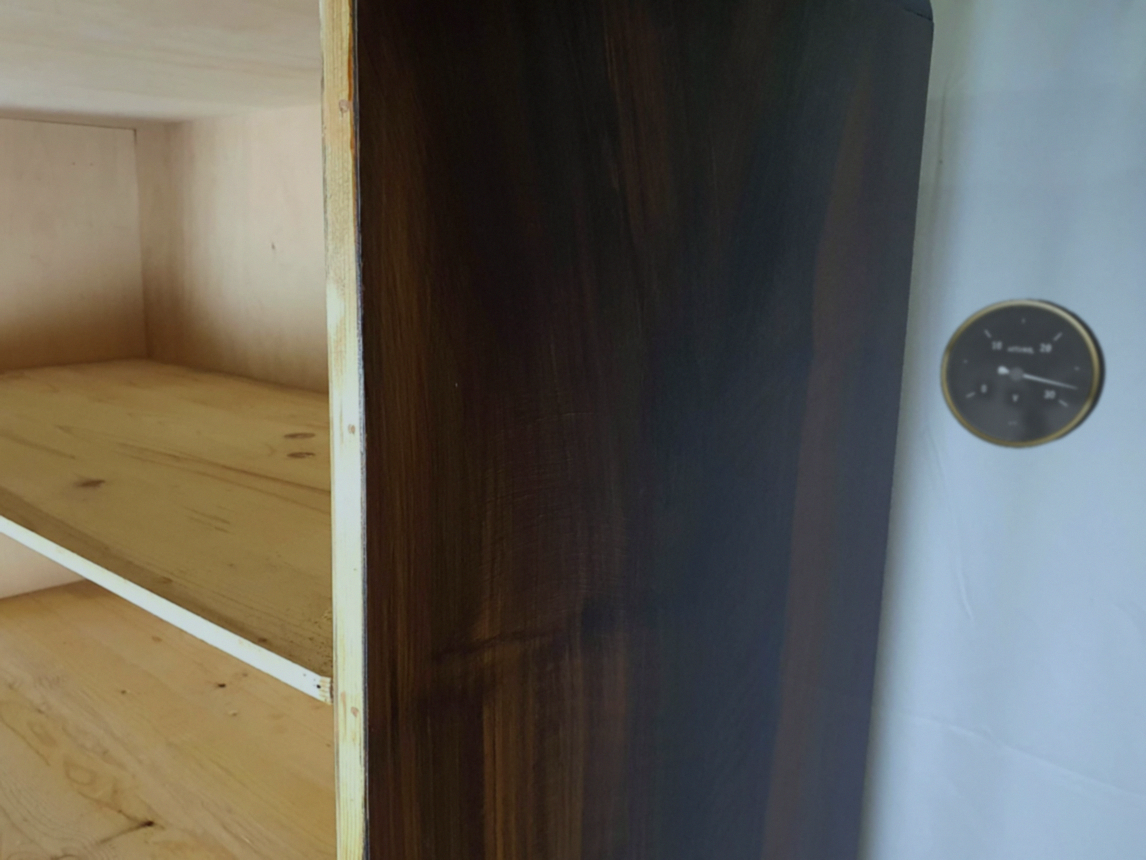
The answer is value=27.5 unit=V
